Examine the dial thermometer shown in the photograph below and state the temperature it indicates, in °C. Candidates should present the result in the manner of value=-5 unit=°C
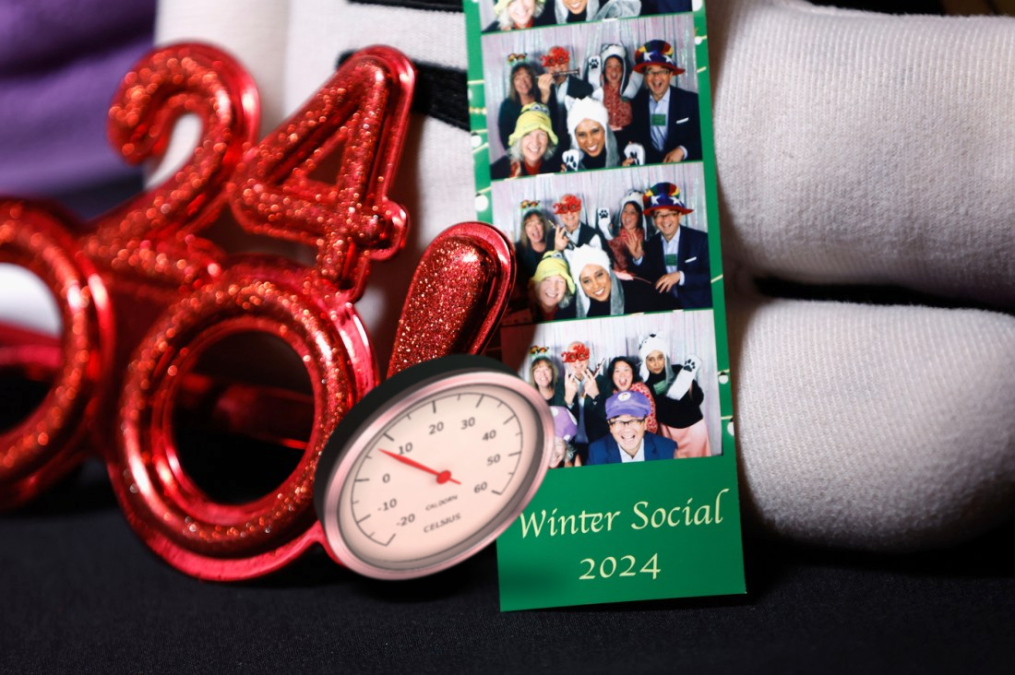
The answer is value=7.5 unit=°C
